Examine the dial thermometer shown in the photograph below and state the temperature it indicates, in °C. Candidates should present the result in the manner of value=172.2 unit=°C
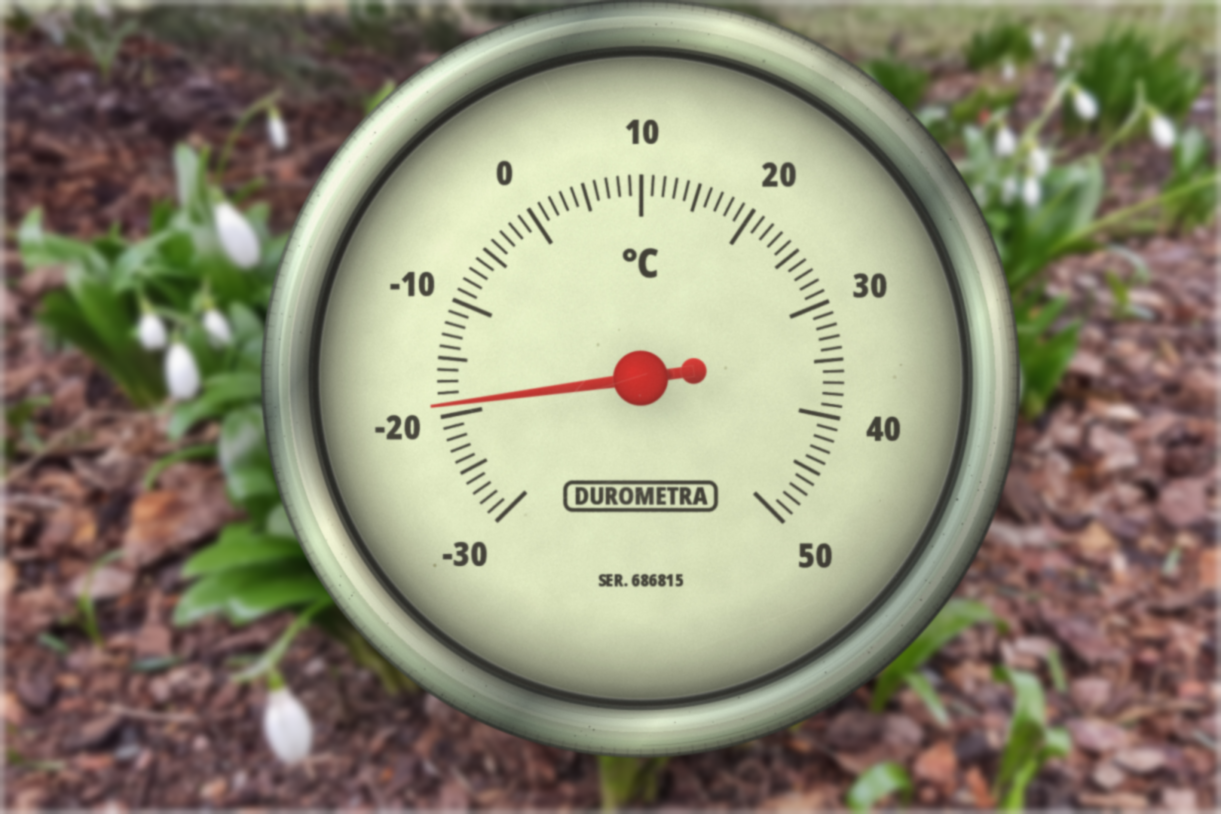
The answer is value=-19 unit=°C
